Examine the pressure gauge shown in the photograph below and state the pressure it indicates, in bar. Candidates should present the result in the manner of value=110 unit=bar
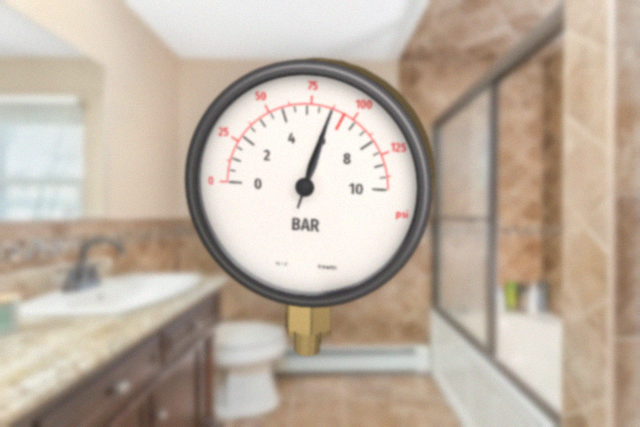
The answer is value=6 unit=bar
